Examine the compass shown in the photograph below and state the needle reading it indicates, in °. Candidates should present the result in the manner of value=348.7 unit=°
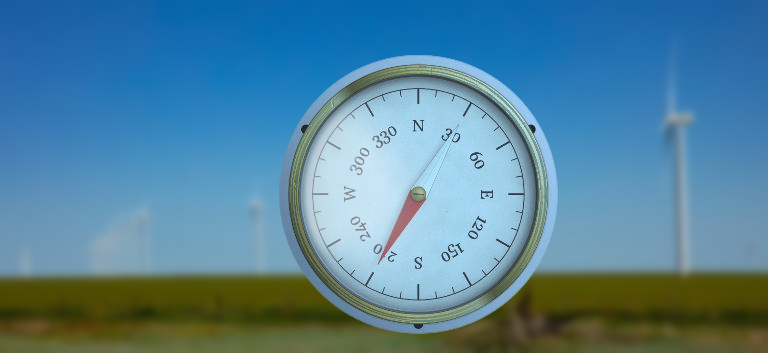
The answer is value=210 unit=°
